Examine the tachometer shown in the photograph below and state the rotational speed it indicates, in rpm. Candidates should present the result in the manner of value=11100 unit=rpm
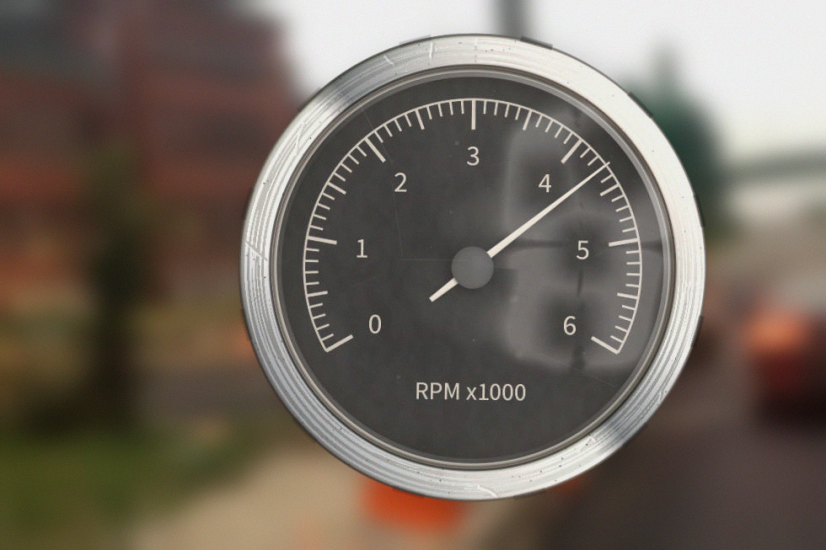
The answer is value=4300 unit=rpm
